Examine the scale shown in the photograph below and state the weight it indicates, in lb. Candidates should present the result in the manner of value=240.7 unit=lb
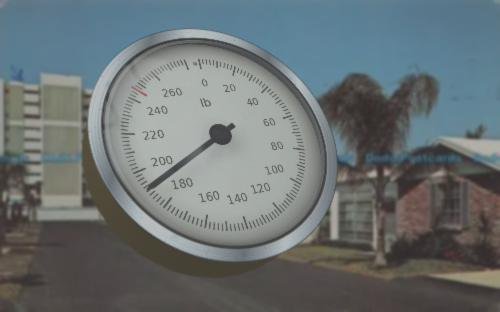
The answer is value=190 unit=lb
